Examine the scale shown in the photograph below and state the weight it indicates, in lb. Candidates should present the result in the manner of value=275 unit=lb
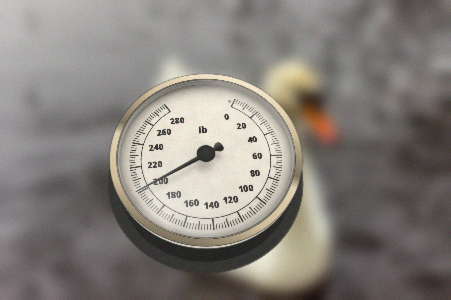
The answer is value=200 unit=lb
